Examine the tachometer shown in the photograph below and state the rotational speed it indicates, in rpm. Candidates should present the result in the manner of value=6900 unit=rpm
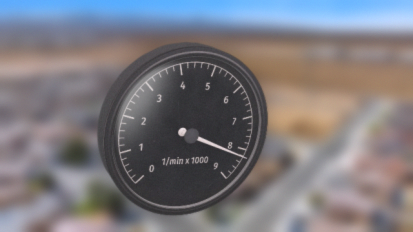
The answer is value=8200 unit=rpm
